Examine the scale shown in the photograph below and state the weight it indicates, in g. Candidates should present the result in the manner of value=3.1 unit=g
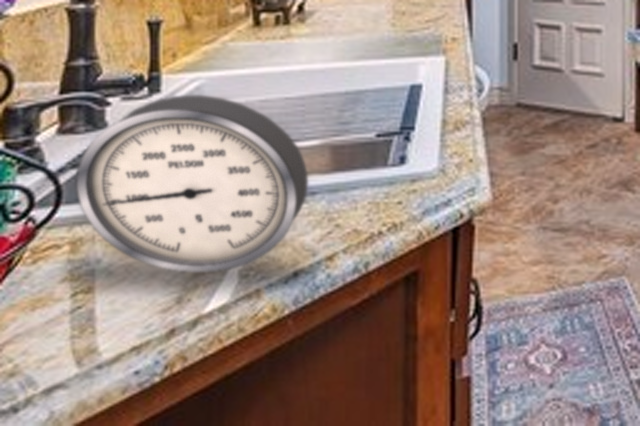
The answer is value=1000 unit=g
